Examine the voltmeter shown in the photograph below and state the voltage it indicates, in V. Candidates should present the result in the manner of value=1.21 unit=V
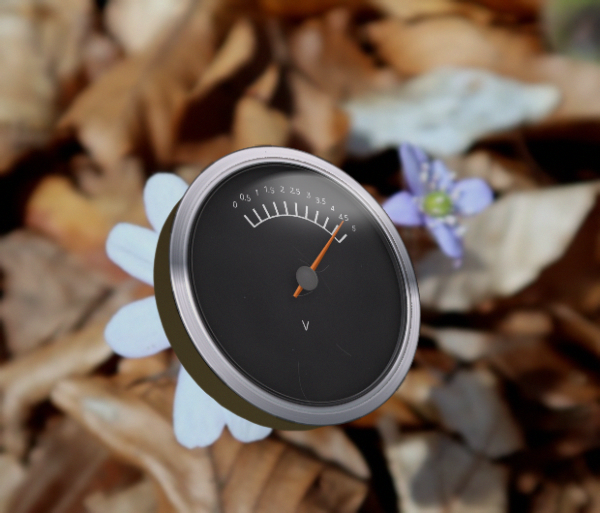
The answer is value=4.5 unit=V
